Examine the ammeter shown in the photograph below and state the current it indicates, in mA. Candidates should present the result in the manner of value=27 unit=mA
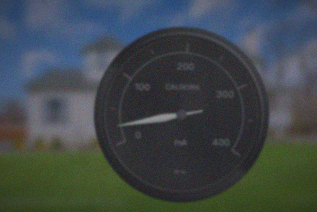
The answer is value=25 unit=mA
